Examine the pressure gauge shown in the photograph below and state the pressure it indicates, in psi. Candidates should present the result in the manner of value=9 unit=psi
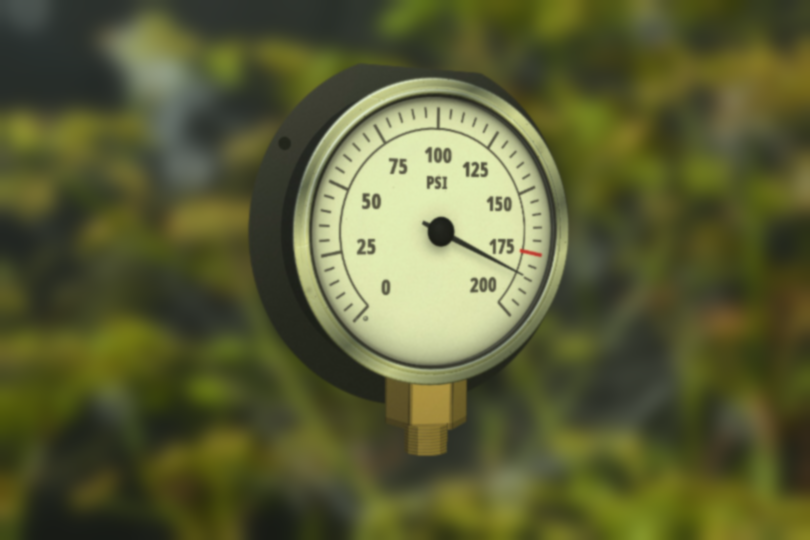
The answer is value=185 unit=psi
